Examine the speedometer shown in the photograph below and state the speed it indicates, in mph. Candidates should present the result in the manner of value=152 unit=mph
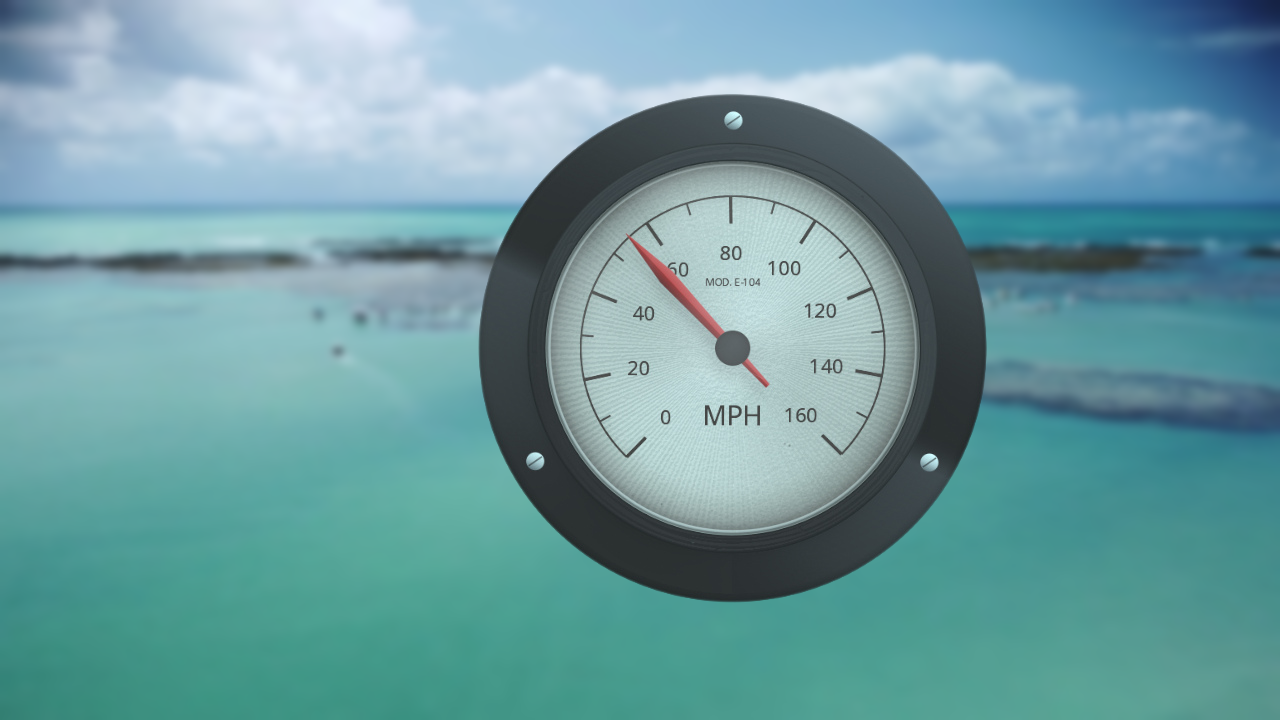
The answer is value=55 unit=mph
